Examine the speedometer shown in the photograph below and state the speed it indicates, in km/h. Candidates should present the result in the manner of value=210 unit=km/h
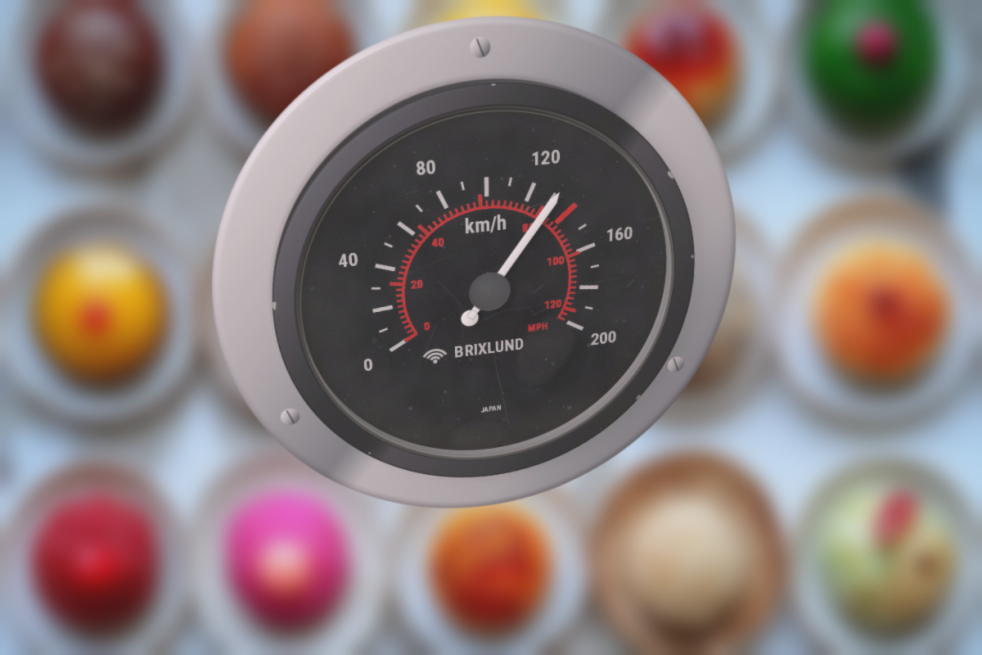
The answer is value=130 unit=km/h
